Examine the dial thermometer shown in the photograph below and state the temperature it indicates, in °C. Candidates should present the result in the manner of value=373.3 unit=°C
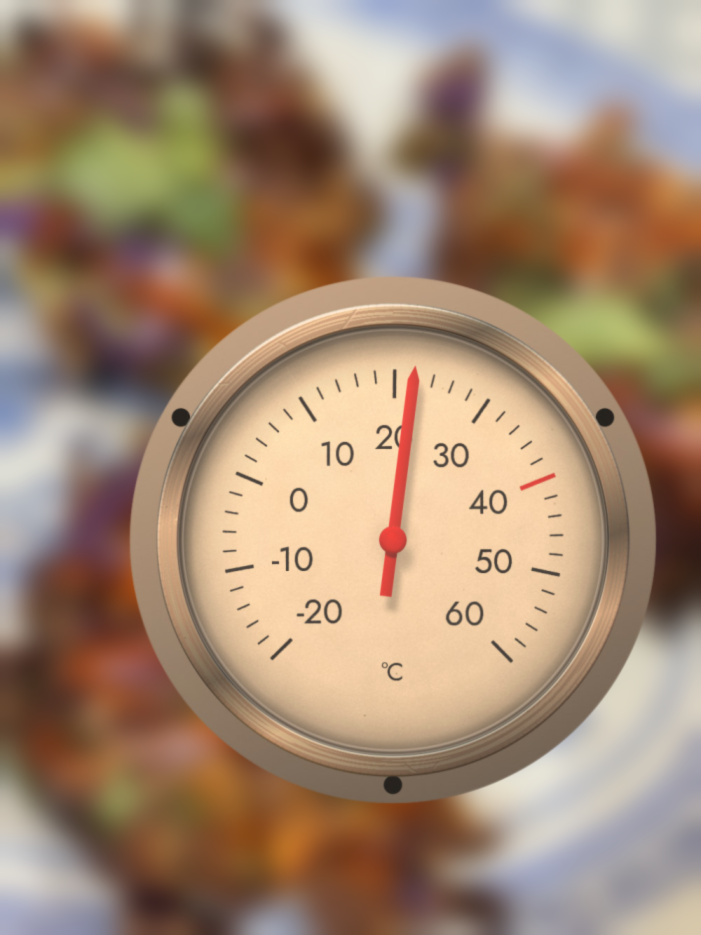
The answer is value=22 unit=°C
